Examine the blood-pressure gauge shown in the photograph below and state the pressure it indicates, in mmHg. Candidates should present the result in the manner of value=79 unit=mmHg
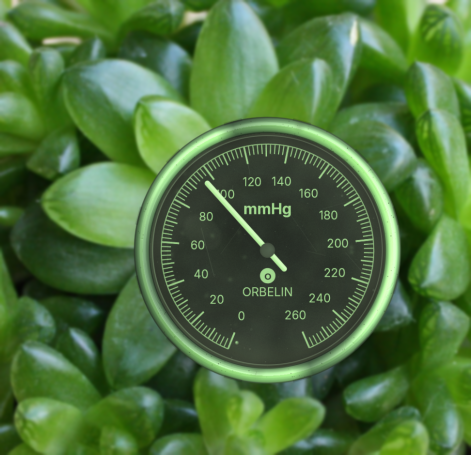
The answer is value=96 unit=mmHg
